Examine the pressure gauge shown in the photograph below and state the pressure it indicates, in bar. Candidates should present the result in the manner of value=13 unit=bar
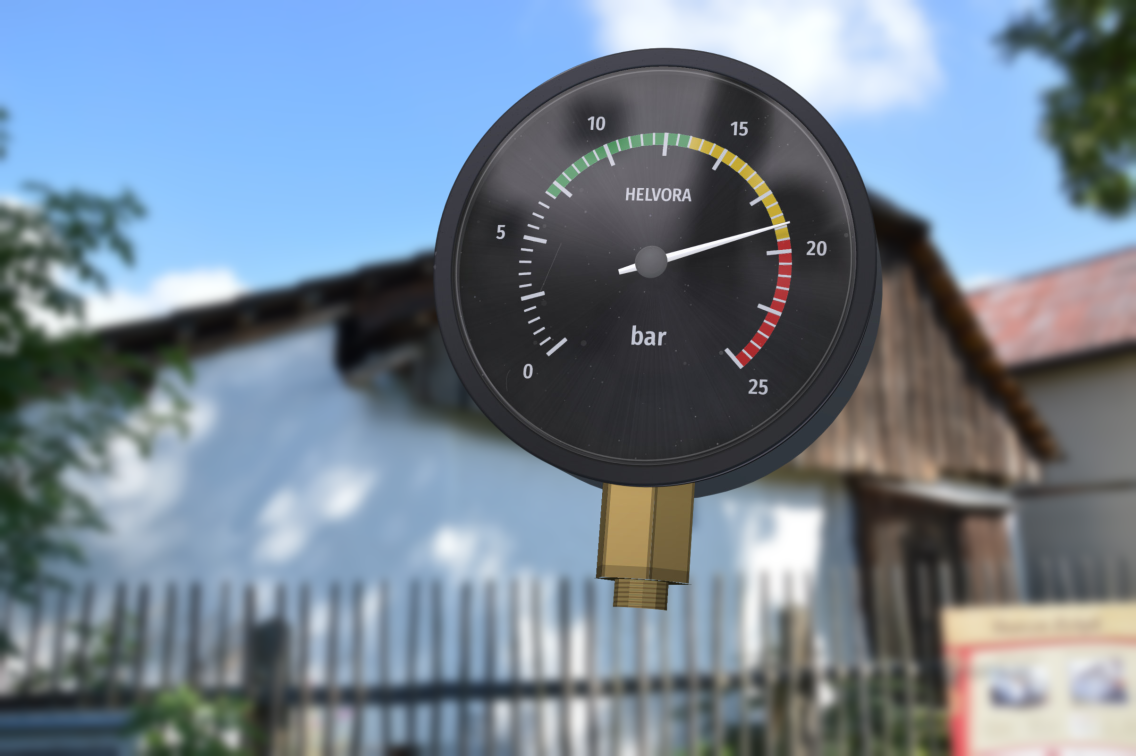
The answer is value=19 unit=bar
